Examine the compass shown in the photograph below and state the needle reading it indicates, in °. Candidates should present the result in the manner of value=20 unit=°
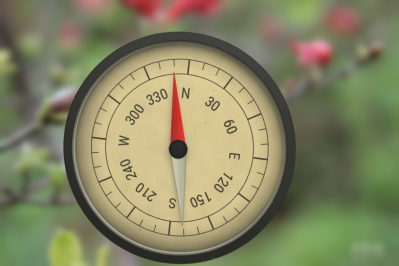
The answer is value=350 unit=°
